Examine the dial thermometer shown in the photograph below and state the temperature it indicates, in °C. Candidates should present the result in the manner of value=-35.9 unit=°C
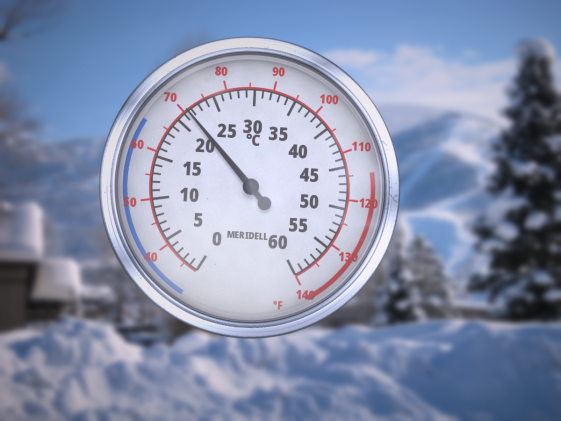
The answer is value=21.5 unit=°C
